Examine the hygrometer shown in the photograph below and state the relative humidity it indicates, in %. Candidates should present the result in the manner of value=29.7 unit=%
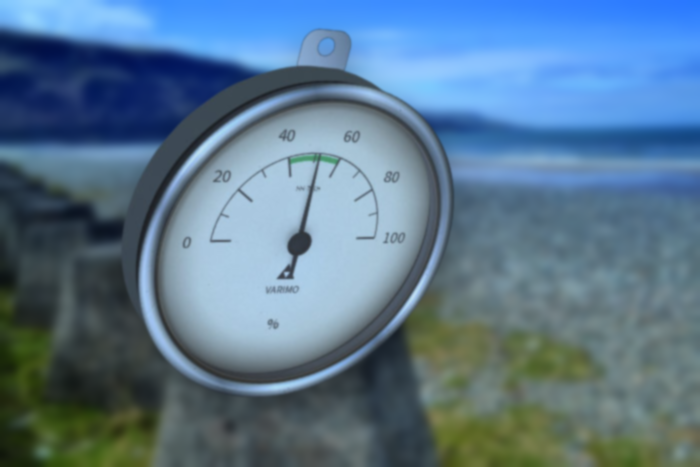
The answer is value=50 unit=%
